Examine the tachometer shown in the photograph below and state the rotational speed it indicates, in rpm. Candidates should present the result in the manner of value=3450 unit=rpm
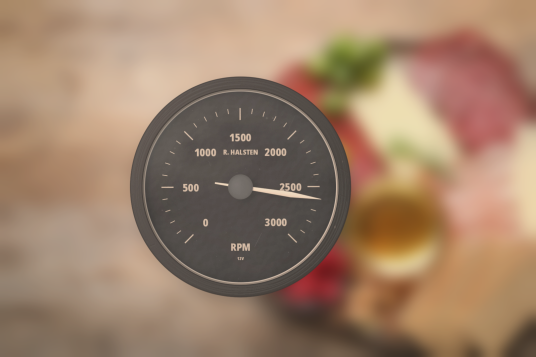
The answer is value=2600 unit=rpm
